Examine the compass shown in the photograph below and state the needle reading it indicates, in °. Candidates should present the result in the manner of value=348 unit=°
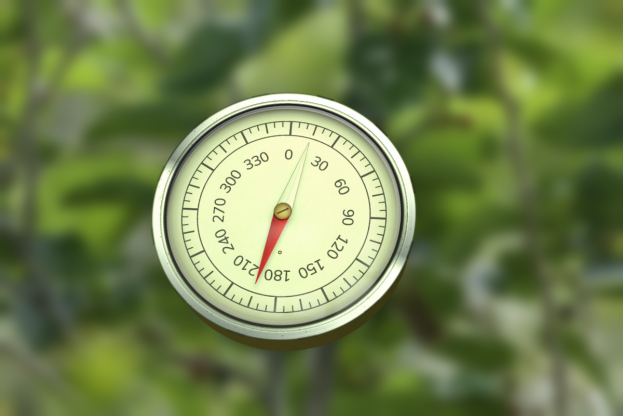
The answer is value=195 unit=°
